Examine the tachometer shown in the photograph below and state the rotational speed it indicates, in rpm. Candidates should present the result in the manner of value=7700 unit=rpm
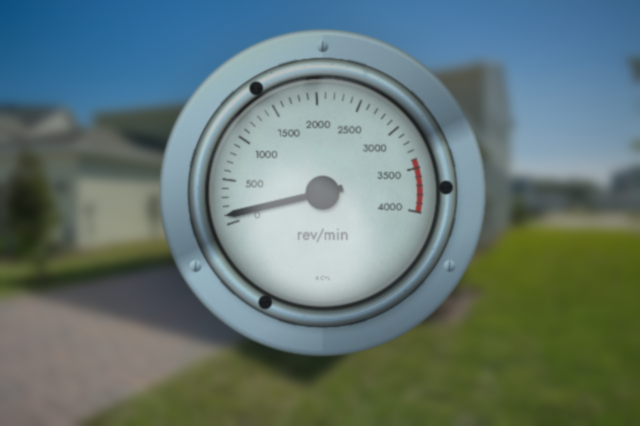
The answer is value=100 unit=rpm
